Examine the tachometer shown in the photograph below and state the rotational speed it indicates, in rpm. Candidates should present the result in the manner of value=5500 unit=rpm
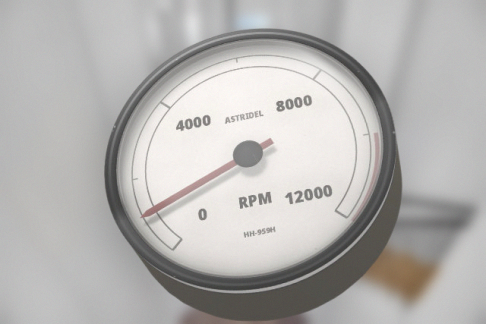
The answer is value=1000 unit=rpm
